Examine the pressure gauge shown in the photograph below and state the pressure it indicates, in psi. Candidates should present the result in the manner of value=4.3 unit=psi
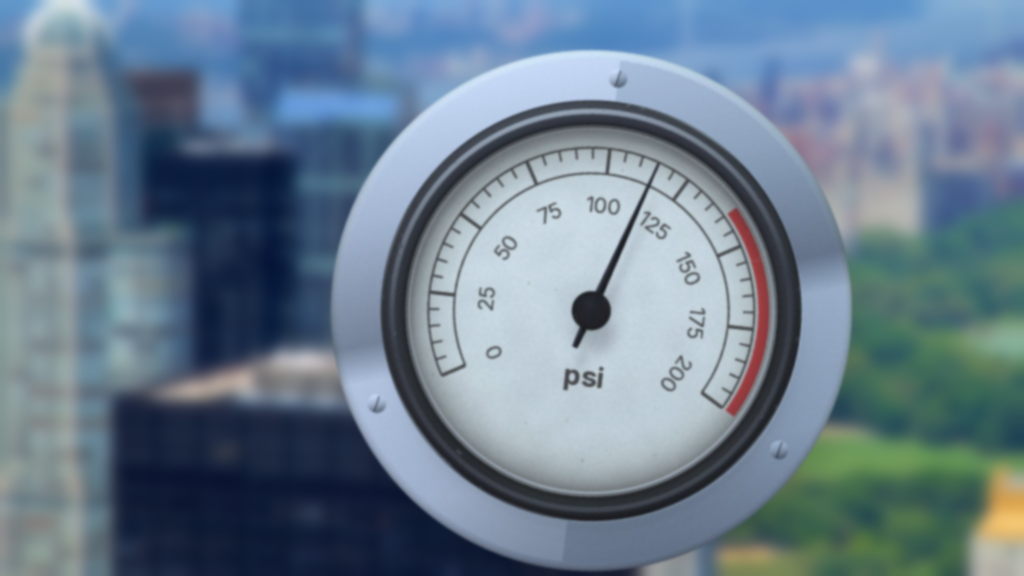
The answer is value=115 unit=psi
